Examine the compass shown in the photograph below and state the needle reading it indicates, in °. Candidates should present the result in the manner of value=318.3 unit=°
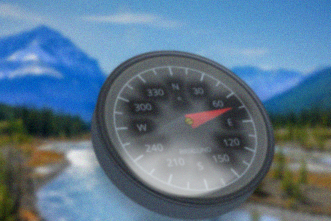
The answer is value=75 unit=°
